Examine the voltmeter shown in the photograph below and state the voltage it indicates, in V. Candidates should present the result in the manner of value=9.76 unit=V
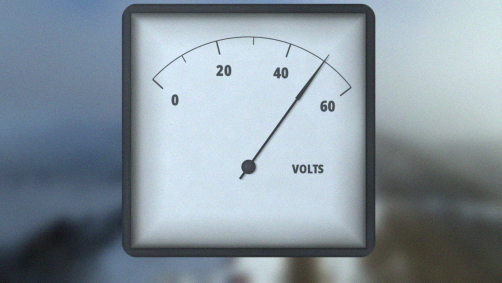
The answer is value=50 unit=V
